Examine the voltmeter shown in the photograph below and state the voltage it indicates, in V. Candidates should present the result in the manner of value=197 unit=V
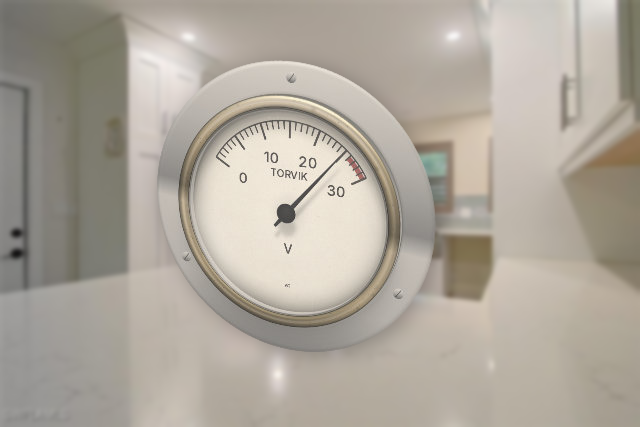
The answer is value=25 unit=V
